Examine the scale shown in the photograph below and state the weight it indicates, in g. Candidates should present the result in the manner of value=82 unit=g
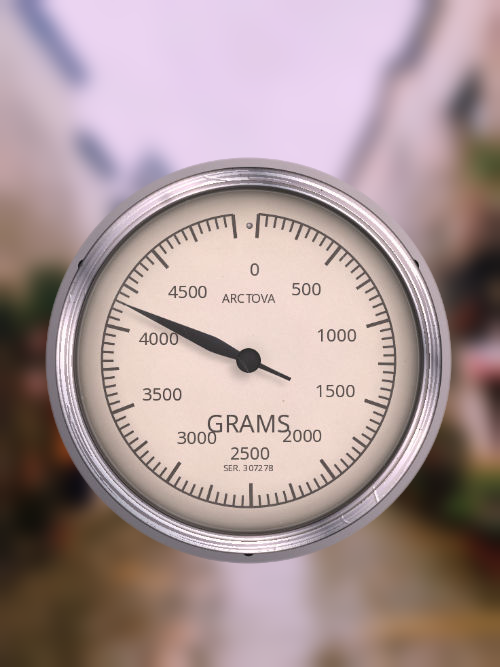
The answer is value=4150 unit=g
